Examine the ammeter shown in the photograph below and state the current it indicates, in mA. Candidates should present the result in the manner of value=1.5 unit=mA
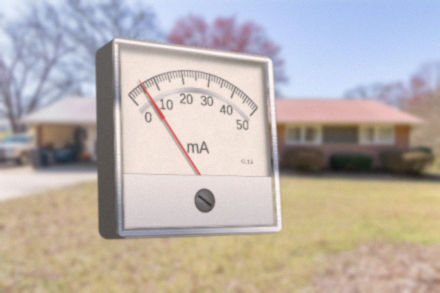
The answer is value=5 unit=mA
